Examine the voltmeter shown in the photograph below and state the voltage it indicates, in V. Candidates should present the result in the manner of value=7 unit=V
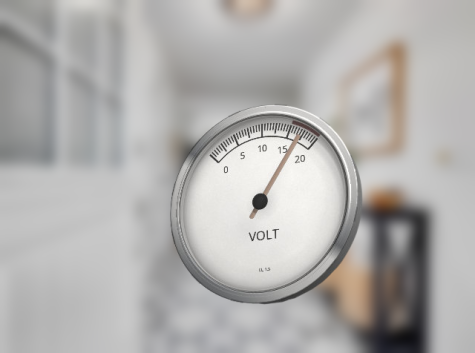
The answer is value=17.5 unit=V
